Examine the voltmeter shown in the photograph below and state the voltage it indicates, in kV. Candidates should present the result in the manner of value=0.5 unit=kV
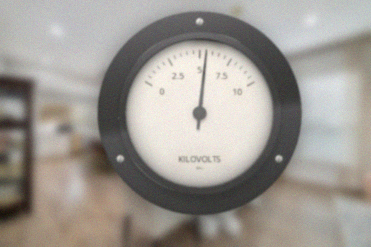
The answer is value=5.5 unit=kV
